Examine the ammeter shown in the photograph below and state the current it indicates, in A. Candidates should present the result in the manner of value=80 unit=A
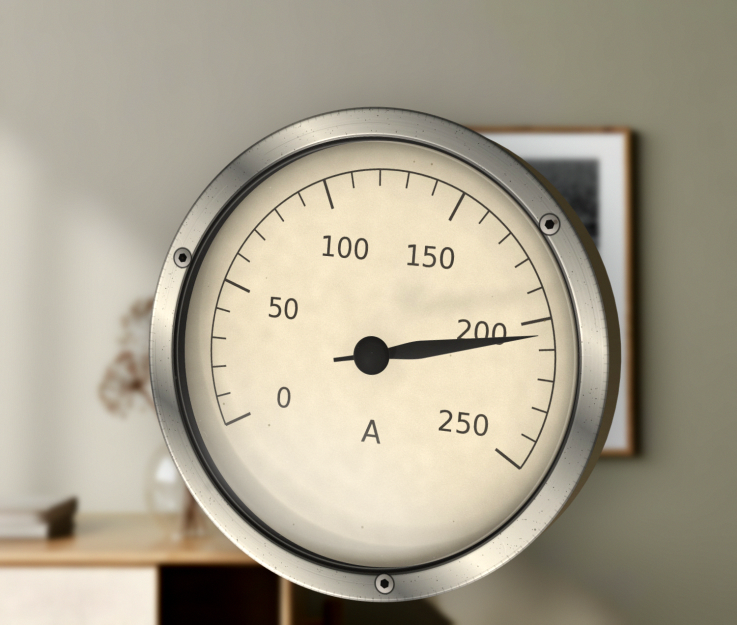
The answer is value=205 unit=A
